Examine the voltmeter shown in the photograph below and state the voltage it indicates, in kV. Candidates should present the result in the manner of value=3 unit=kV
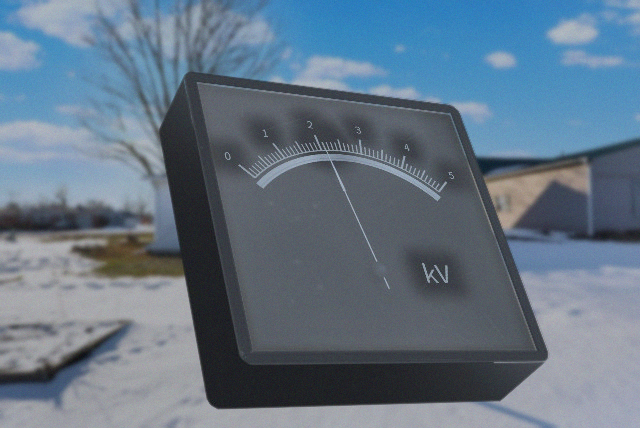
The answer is value=2 unit=kV
